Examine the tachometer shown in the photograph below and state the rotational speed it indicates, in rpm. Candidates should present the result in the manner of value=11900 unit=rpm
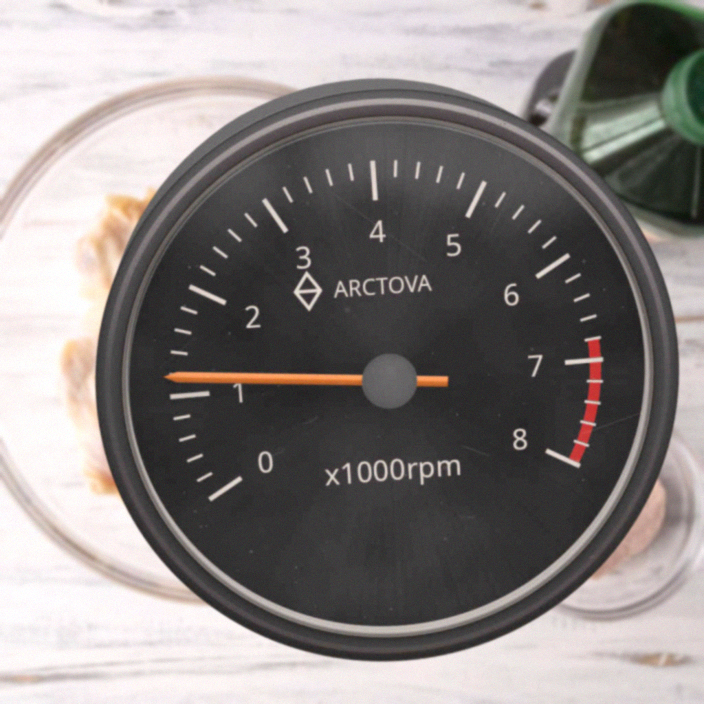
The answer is value=1200 unit=rpm
